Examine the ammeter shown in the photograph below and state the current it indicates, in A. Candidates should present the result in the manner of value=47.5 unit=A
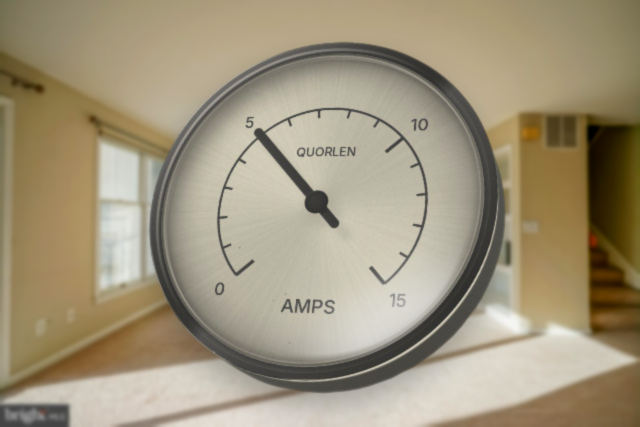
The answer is value=5 unit=A
